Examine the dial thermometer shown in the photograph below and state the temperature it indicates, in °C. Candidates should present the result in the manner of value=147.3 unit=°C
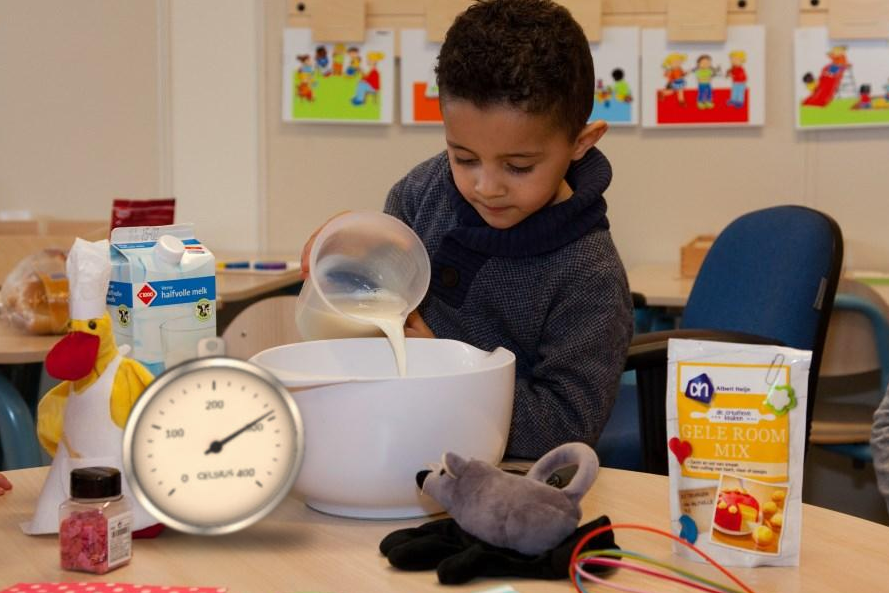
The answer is value=290 unit=°C
